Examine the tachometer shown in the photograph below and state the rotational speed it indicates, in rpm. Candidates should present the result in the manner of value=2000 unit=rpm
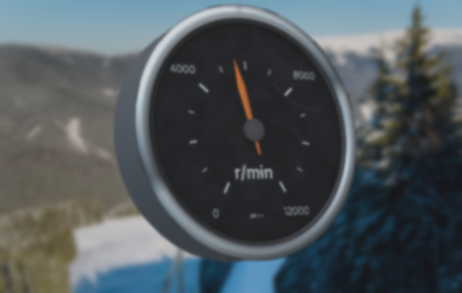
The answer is value=5500 unit=rpm
